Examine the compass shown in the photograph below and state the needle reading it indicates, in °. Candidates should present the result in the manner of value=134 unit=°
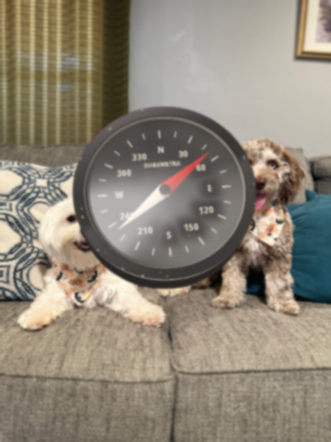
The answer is value=52.5 unit=°
